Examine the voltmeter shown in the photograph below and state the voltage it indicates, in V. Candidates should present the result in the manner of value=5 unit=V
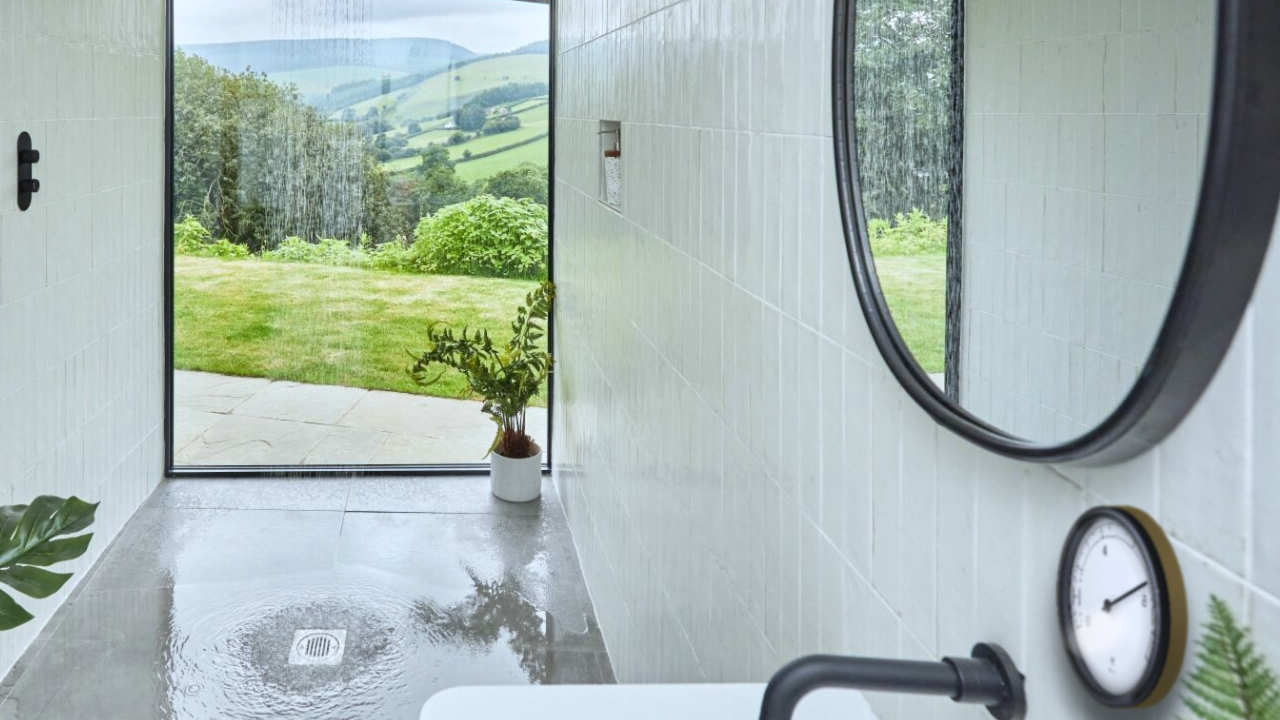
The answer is value=7.5 unit=V
